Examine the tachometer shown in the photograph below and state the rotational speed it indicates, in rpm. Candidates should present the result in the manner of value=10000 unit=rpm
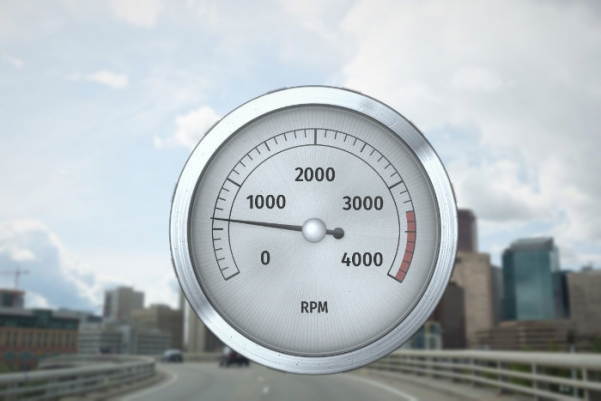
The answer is value=600 unit=rpm
